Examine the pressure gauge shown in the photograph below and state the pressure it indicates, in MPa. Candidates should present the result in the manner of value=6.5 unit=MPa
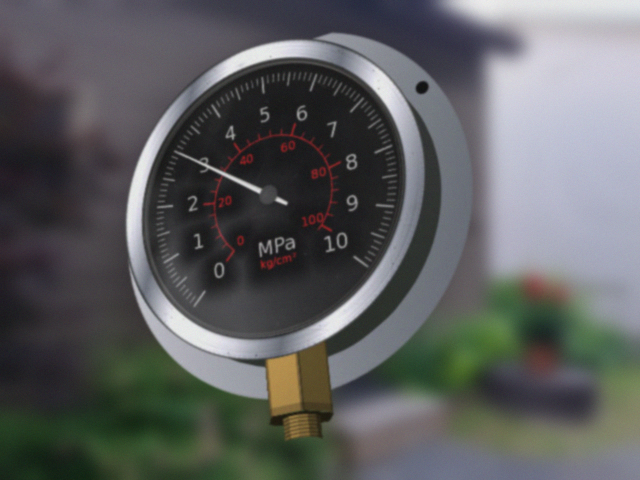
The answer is value=3 unit=MPa
